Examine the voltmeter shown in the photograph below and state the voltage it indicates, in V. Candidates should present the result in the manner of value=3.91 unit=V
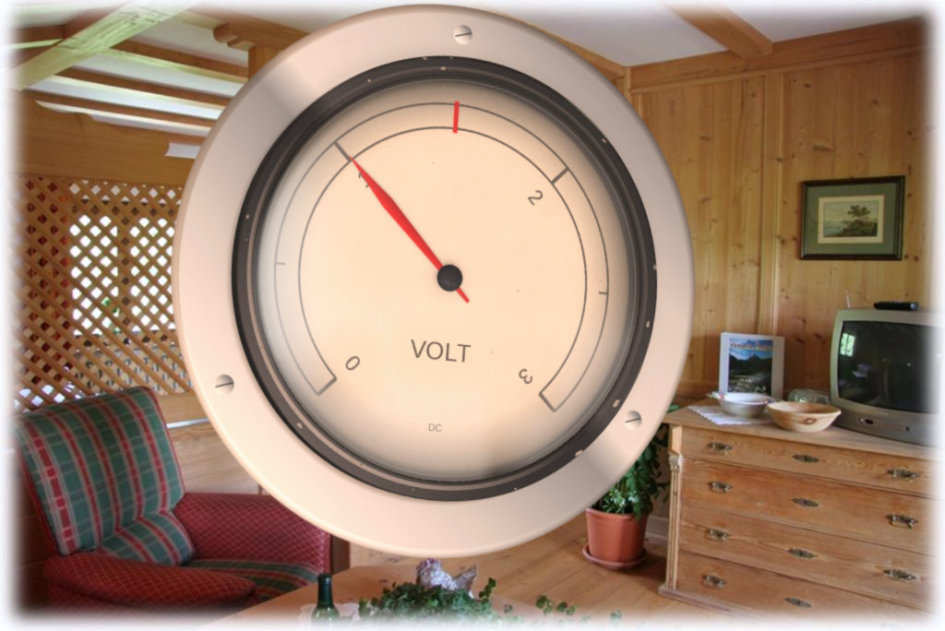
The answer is value=1 unit=V
